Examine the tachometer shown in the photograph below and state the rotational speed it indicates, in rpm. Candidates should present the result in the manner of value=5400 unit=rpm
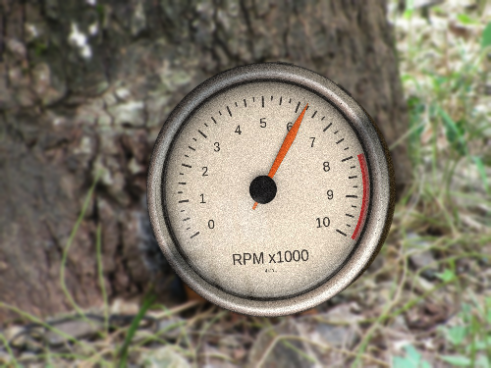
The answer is value=6250 unit=rpm
